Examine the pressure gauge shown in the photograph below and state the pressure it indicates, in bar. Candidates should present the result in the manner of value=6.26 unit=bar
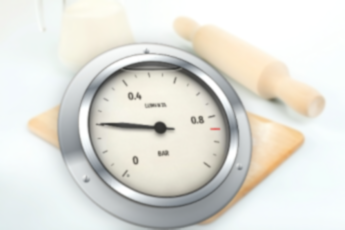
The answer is value=0.2 unit=bar
